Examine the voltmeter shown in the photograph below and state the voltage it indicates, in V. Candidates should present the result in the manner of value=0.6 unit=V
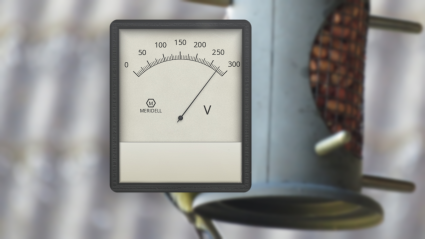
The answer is value=275 unit=V
